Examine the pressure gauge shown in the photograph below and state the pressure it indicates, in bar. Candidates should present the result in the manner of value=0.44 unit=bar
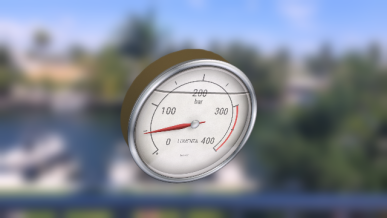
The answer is value=50 unit=bar
